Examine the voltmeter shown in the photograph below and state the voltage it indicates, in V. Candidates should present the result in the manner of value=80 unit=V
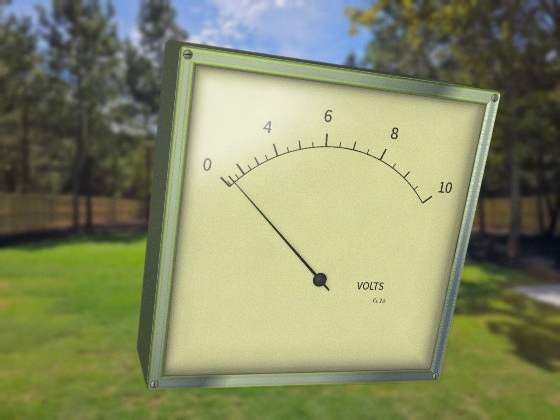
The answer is value=1 unit=V
